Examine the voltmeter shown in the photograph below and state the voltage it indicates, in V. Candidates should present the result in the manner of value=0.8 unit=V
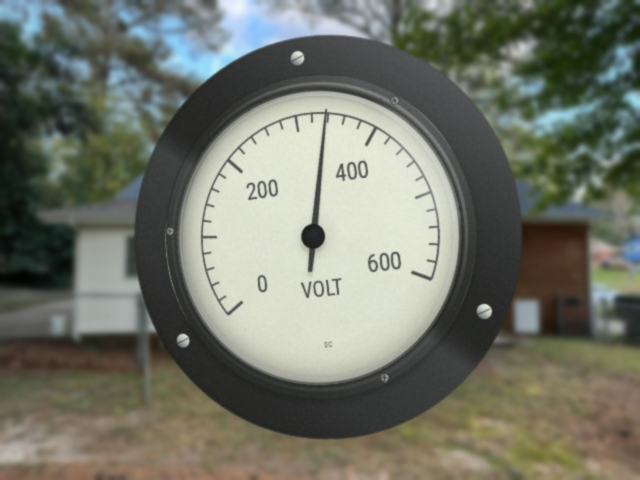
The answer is value=340 unit=V
